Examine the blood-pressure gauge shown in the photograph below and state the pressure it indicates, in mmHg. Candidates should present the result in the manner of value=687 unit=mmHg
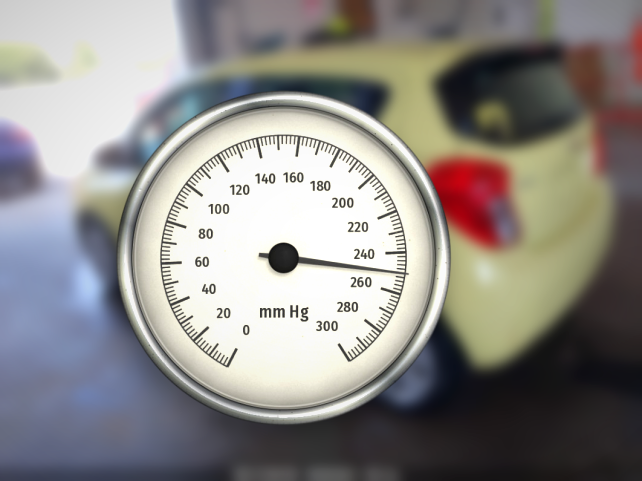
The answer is value=250 unit=mmHg
